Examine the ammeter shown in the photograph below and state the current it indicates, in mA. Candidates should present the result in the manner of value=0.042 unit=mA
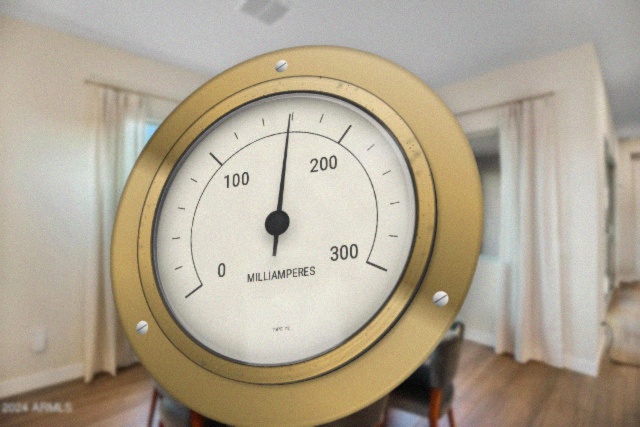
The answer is value=160 unit=mA
